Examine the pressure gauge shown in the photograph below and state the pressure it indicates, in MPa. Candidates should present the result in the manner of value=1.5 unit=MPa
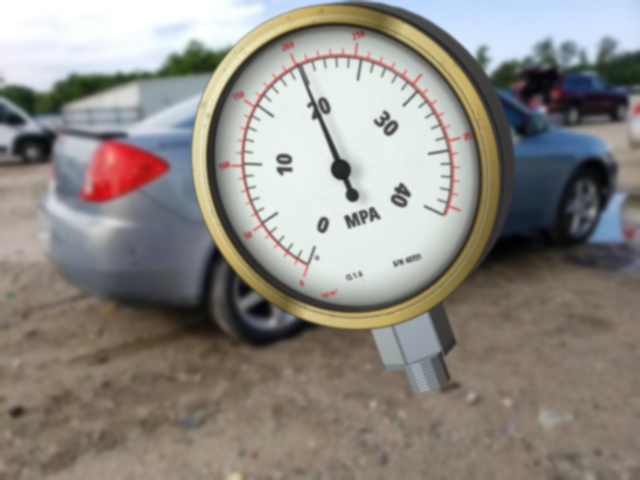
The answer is value=20 unit=MPa
